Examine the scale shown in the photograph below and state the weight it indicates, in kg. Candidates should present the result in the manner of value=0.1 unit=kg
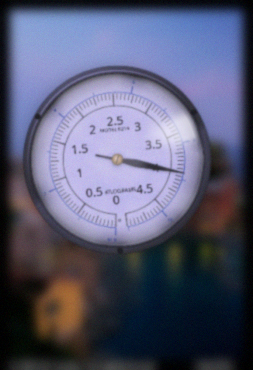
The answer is value=4 unit=kg
